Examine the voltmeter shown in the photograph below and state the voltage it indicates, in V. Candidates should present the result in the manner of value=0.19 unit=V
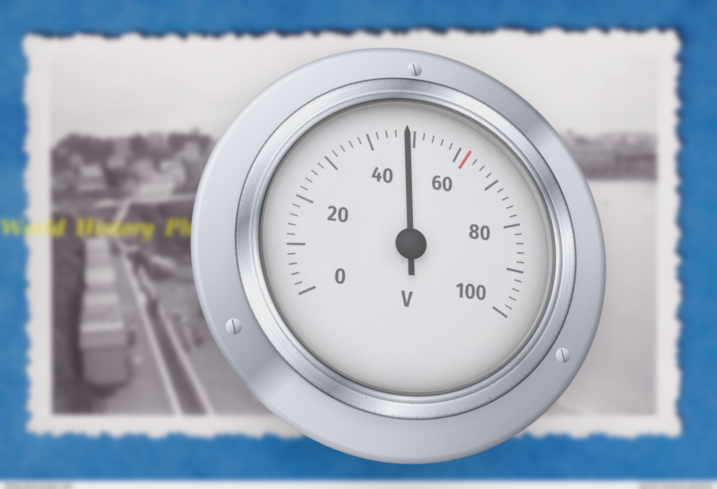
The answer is value=48 unit=V
